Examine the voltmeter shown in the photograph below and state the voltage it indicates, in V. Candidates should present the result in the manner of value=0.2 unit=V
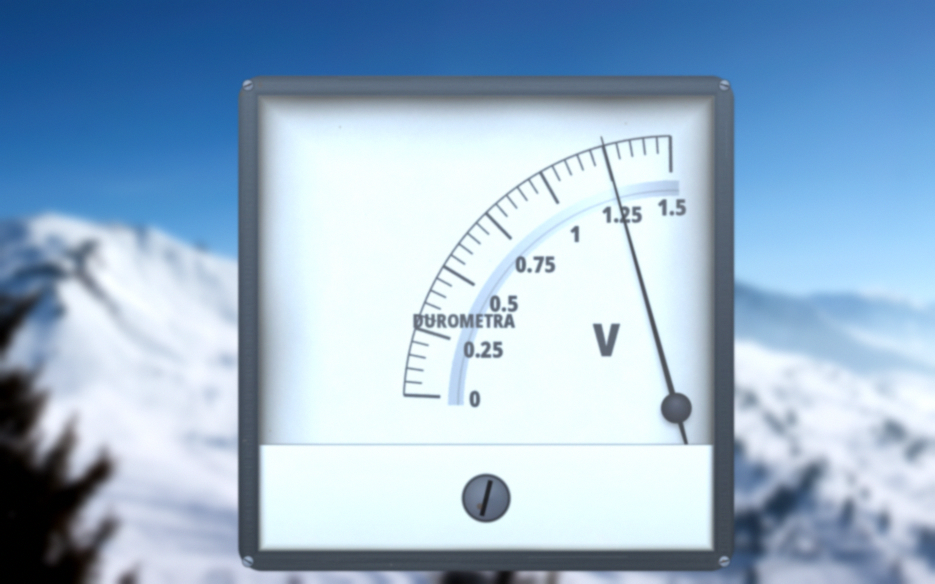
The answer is value=1.25 unit=V
